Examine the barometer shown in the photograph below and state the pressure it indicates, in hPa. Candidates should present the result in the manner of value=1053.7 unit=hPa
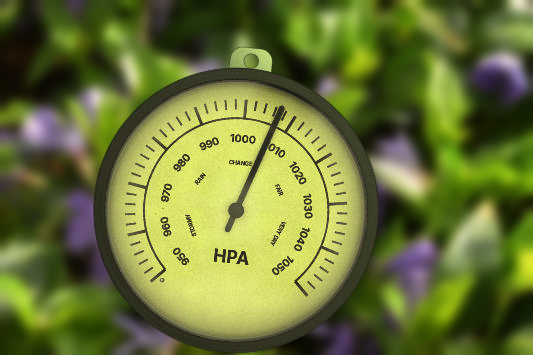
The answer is value=1007 unit=hPa
